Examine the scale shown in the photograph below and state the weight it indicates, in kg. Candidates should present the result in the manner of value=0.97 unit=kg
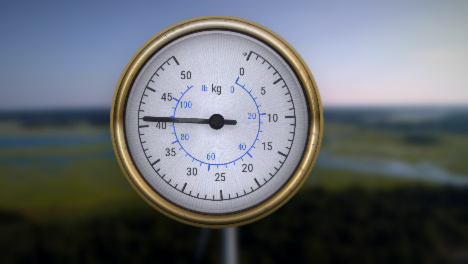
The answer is value=41 unit=kg
